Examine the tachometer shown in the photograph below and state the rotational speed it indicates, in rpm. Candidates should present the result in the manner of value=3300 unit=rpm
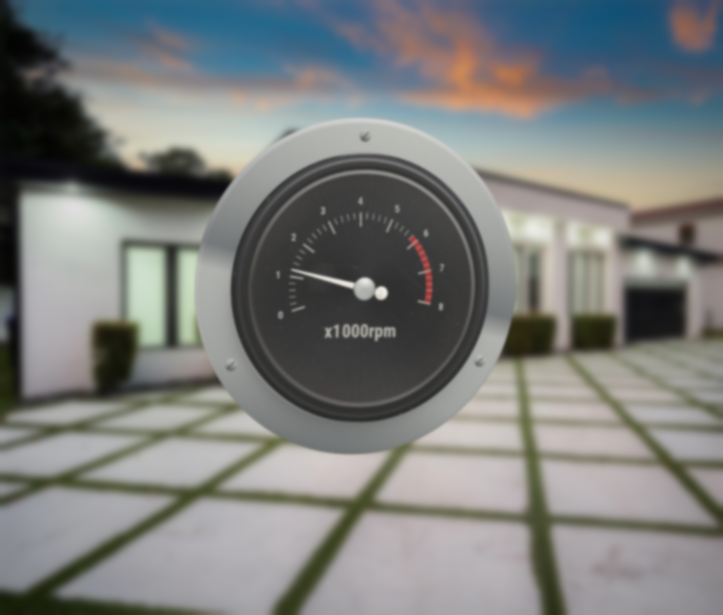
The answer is value=1200 unit=rpm
